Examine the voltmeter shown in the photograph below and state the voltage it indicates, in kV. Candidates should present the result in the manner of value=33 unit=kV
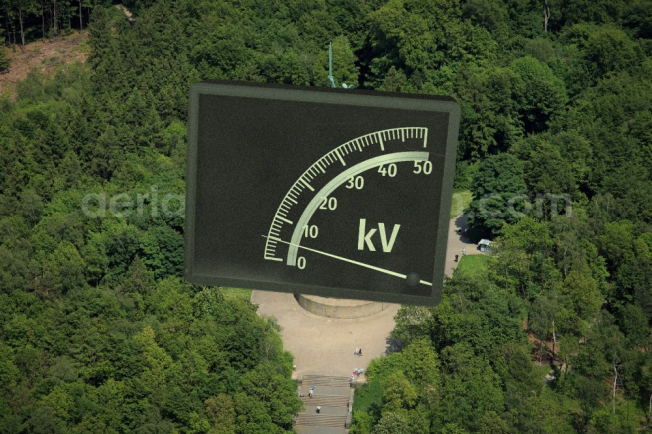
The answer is value=5 unit=kV
